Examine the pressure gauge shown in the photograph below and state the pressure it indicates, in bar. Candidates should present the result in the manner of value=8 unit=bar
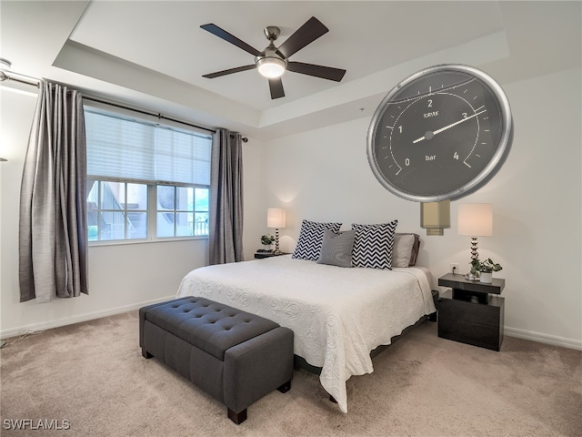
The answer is value=3.1 unit=bar
